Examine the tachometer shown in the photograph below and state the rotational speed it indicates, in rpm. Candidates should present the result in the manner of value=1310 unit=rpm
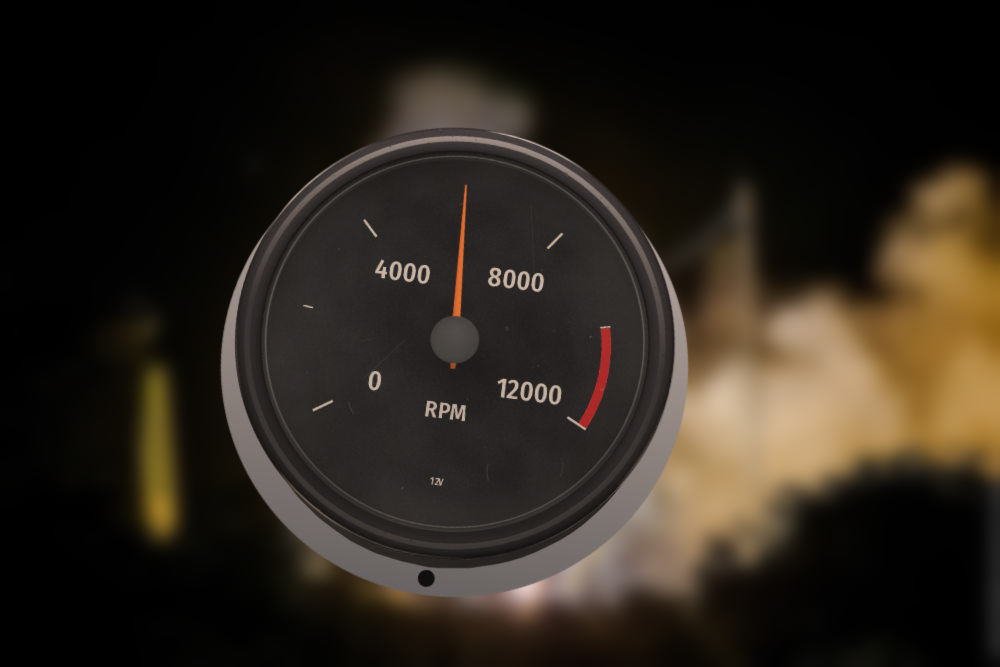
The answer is value=6000 unit=rpm
